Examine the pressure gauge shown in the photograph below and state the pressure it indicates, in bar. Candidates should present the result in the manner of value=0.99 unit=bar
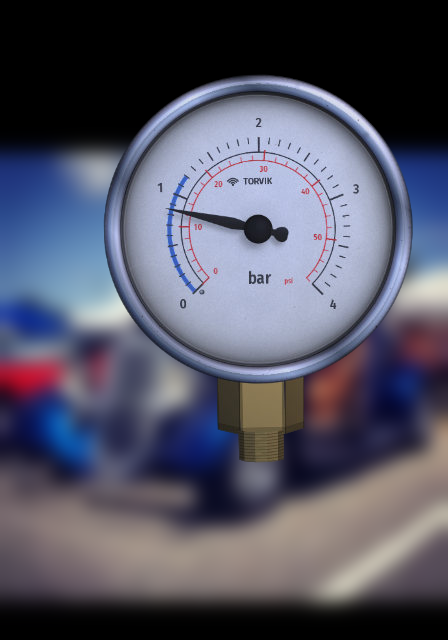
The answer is value=0.85 unit=bar
